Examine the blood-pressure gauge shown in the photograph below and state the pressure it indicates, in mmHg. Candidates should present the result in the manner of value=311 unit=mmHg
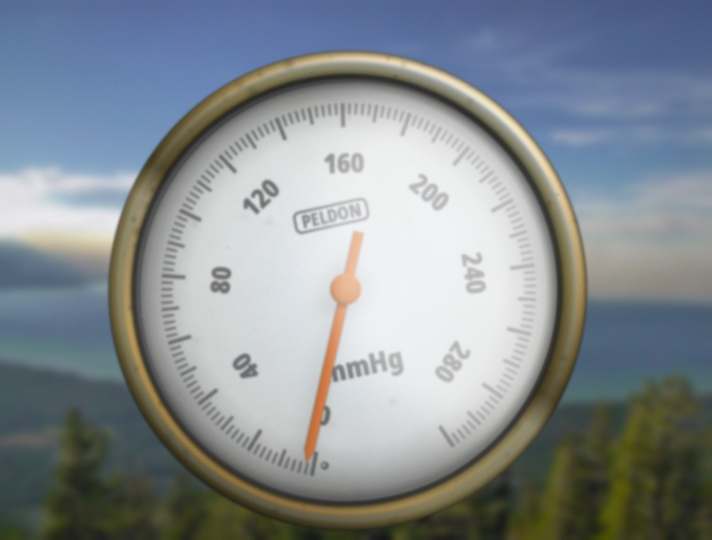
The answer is value=2 unit=mmHg
